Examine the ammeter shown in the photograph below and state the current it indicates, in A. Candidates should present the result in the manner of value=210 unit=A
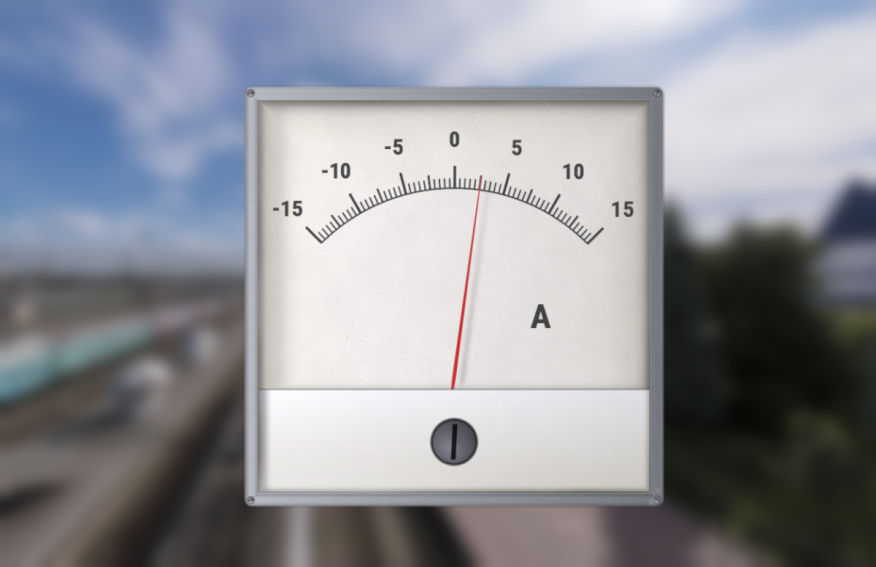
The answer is value=2.5 unit=A
